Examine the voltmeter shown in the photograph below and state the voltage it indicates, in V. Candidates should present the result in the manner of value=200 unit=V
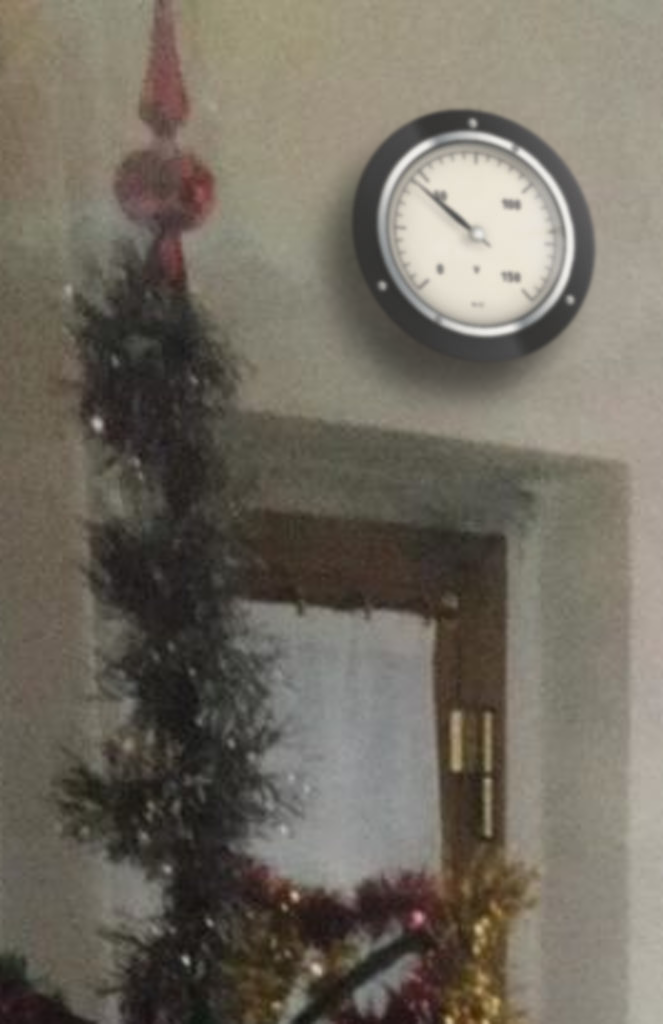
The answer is value=45 unit=V
